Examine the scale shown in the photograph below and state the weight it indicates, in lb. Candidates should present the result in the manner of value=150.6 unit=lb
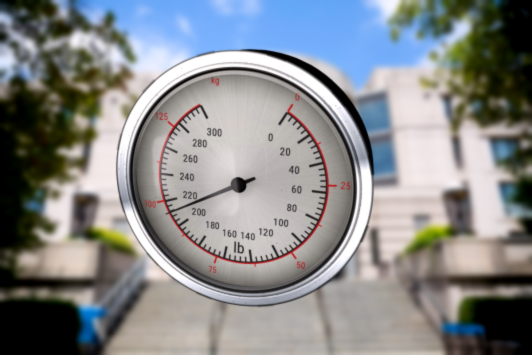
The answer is value=212 unit=lb
